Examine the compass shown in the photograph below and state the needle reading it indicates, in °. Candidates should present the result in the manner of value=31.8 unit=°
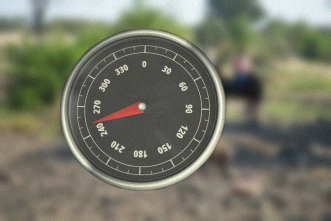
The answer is value=250 unit=°
